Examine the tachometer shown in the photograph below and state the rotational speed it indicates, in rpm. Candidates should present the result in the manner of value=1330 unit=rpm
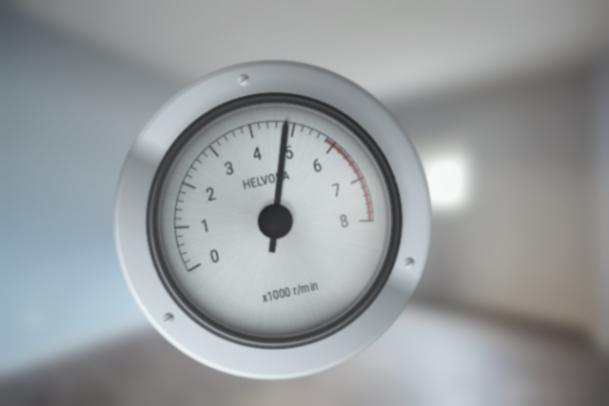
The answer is value=4800 unit=rpm
